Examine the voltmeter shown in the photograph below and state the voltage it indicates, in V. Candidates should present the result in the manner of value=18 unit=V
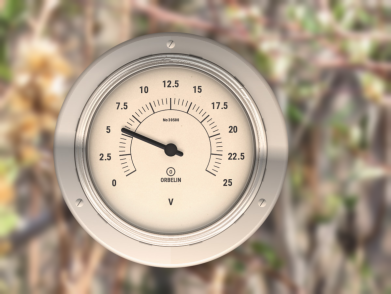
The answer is value=5.5 unit=V
